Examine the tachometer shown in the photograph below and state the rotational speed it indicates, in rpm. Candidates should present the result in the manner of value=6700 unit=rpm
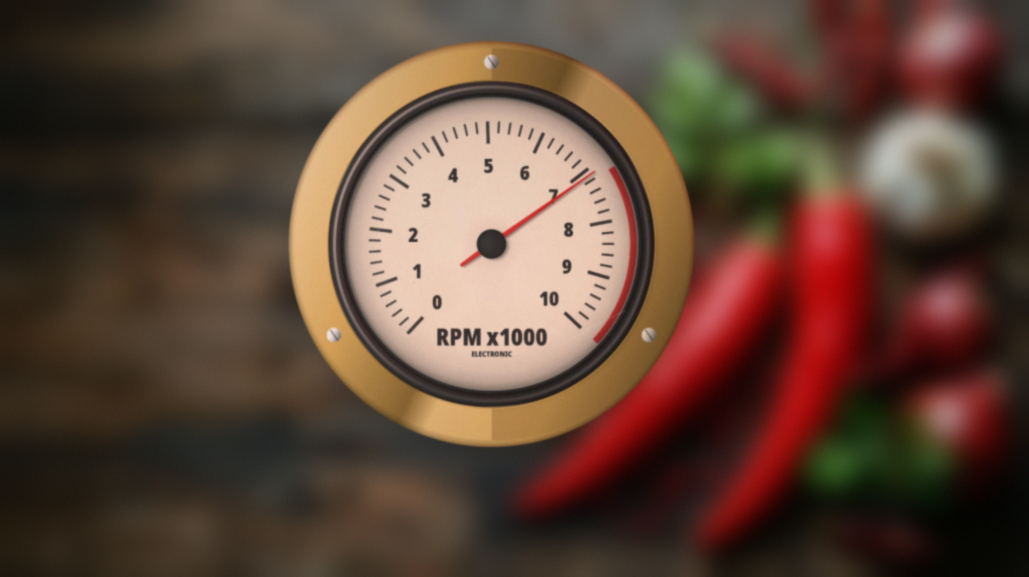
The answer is value=7100 unit=rpm
